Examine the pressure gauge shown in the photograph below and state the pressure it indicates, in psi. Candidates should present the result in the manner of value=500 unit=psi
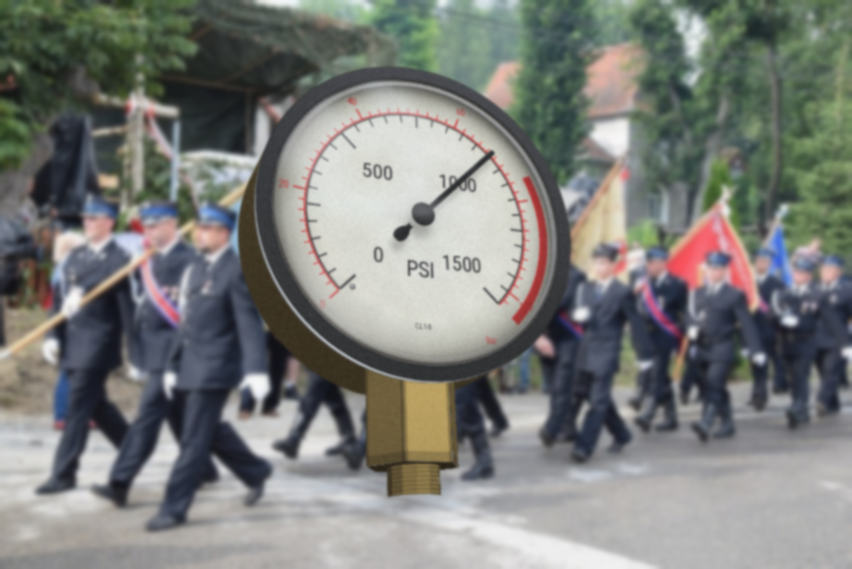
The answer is value=1000 unit=psi
